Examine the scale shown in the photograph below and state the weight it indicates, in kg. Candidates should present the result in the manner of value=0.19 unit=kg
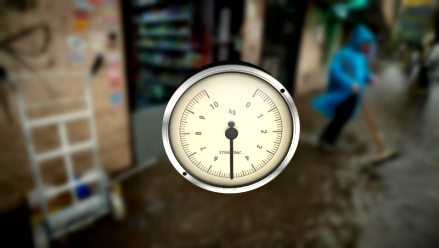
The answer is value=5 unit=kg
